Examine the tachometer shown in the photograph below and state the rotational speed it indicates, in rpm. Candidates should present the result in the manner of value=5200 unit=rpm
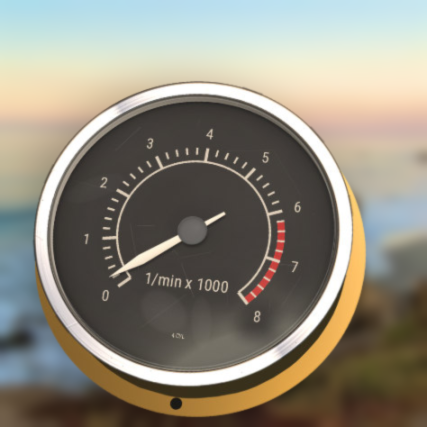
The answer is value=200 unit=rpm
